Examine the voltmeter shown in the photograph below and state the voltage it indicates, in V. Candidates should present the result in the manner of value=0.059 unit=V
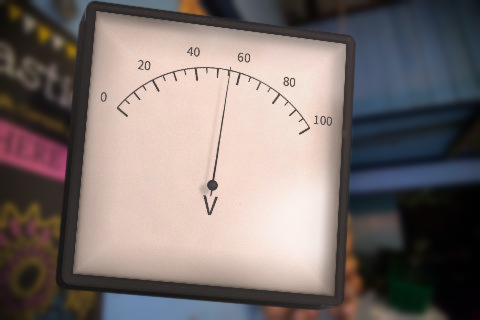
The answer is value=55 unit=V
